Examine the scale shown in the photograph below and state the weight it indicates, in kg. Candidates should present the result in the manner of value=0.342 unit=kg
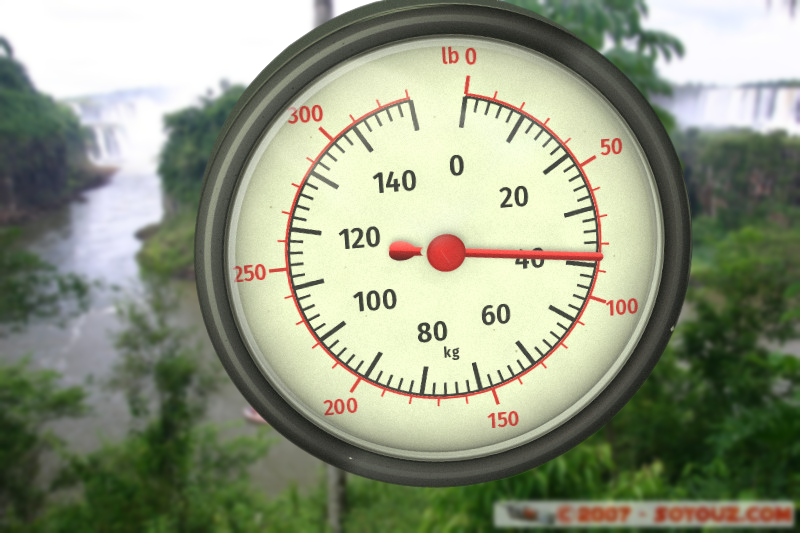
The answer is value=38 unit=kg
